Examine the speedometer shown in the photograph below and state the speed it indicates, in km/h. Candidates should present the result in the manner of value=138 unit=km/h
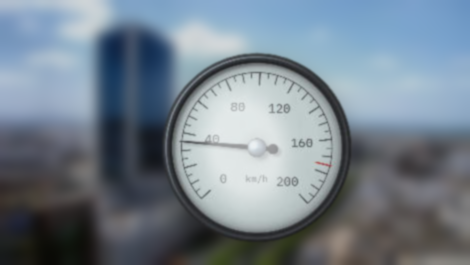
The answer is value=35 unit=km/h
